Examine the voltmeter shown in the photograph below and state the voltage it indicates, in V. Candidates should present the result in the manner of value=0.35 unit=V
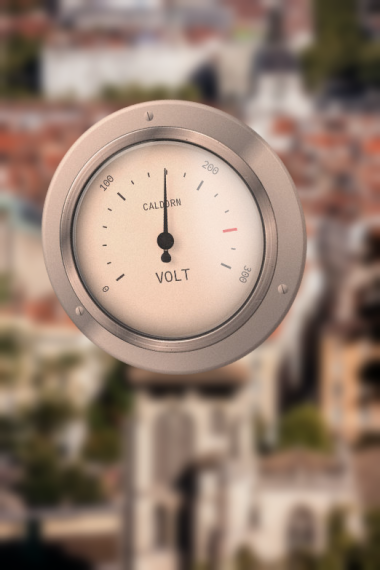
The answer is value=160 unit=V
